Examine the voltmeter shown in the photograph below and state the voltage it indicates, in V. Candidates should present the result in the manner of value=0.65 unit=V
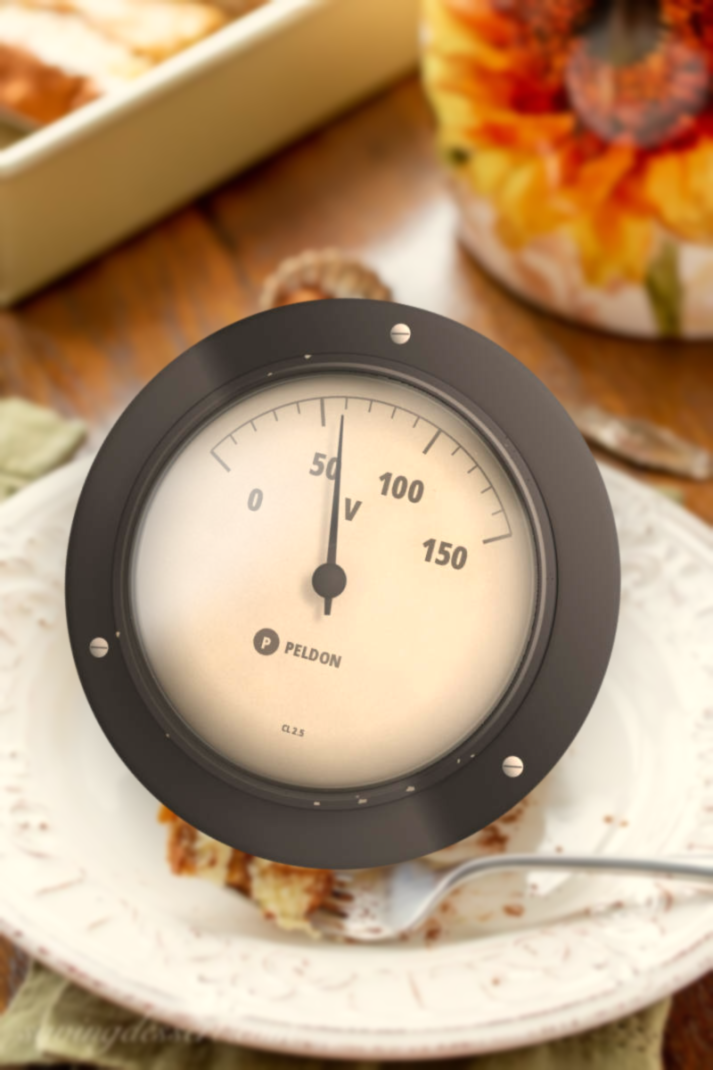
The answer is value=60 unit=V
